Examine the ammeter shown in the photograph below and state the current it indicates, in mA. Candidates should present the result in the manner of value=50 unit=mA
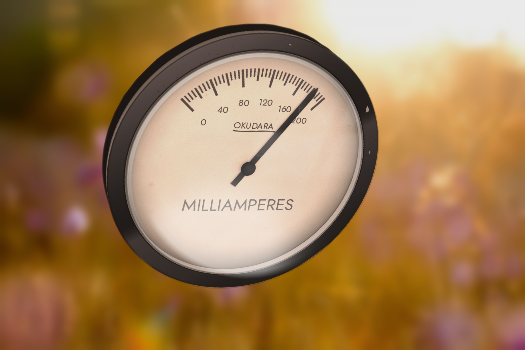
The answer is value=180 unit=mA
